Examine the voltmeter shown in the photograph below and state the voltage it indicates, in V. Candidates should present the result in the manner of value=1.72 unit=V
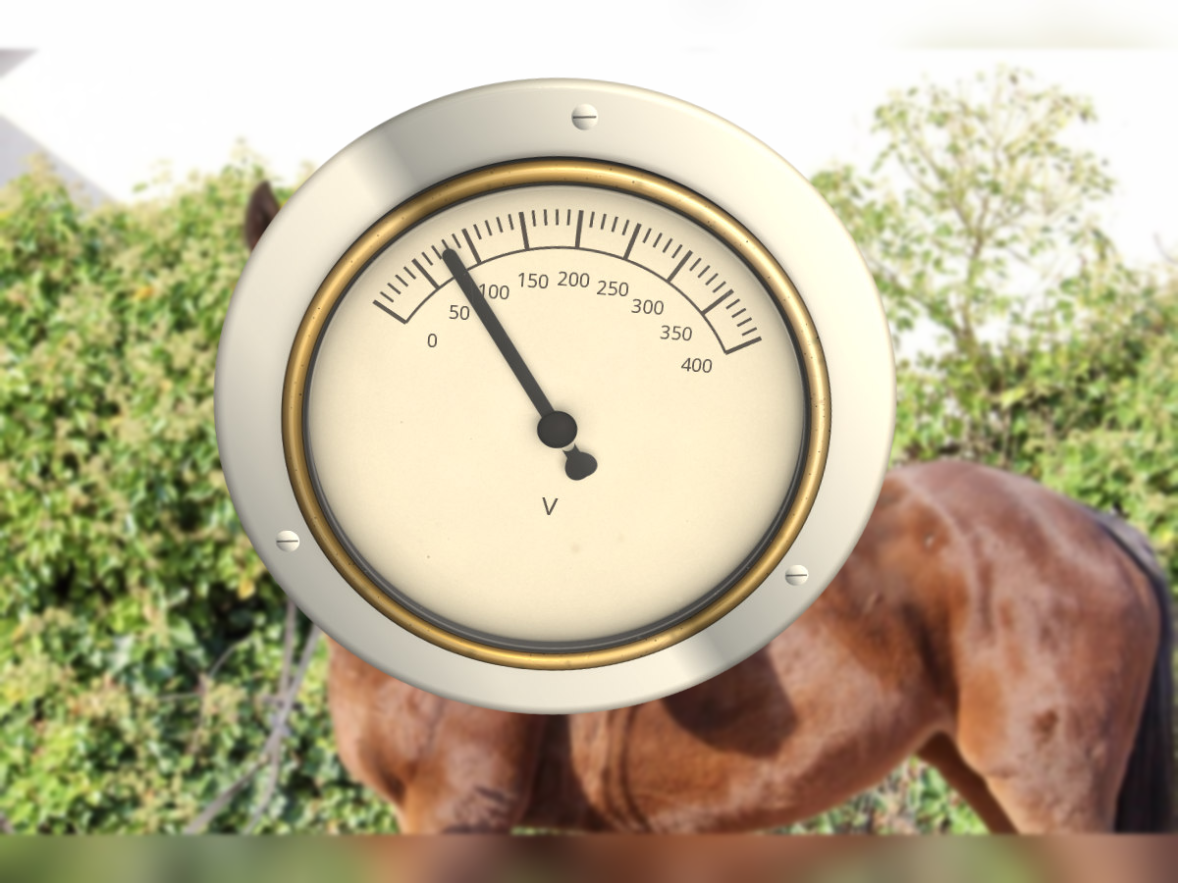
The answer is value=80 unit=V
